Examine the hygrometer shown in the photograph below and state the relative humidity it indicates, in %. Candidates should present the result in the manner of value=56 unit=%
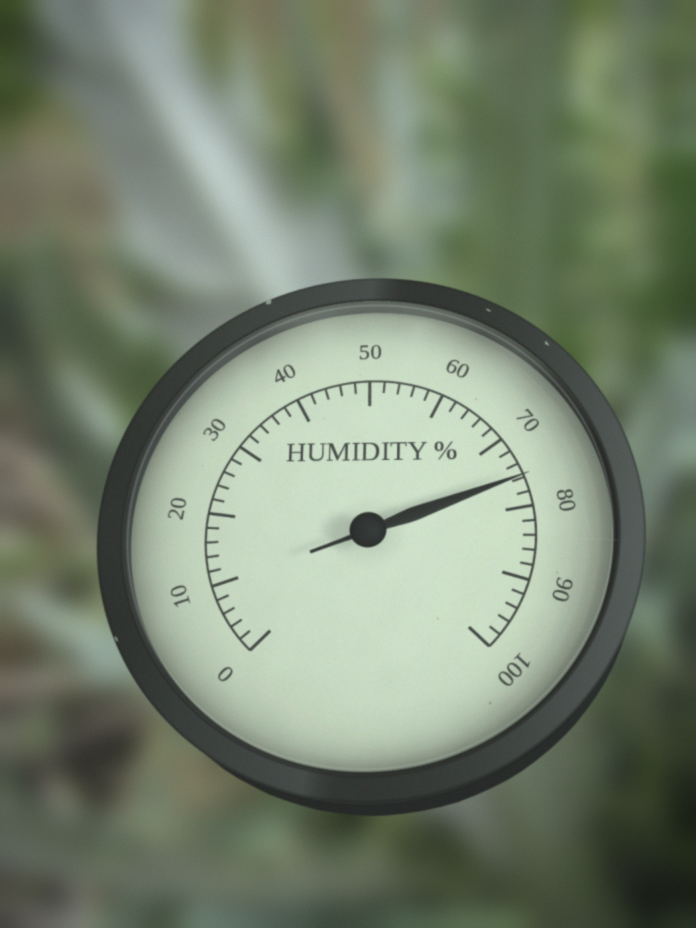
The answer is value=76 unit=%
